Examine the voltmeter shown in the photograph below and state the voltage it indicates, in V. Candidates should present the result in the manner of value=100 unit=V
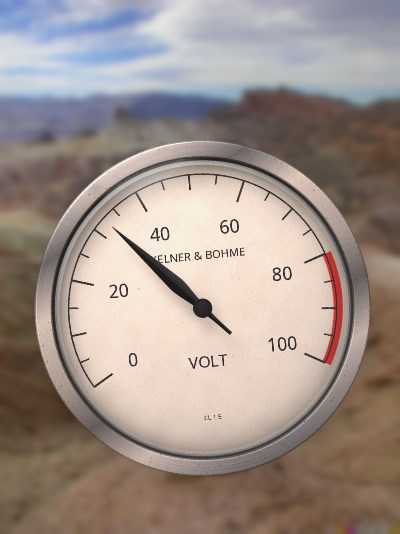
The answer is value=32.5 unit=V
